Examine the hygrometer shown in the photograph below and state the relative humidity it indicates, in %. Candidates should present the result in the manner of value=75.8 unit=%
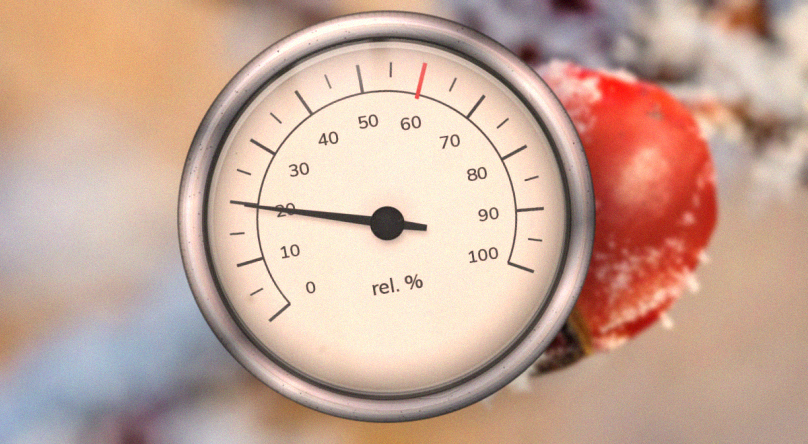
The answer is value=20 unit=%
